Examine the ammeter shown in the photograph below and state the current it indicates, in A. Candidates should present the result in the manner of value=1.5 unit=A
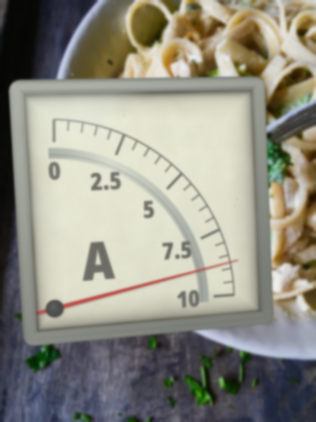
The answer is value=8.75 unit=A
